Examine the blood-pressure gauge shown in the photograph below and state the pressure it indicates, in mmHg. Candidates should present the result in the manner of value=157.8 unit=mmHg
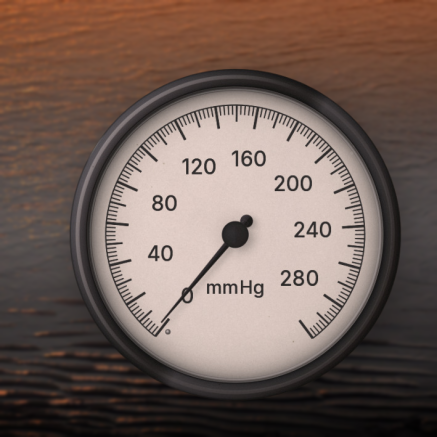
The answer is value=2 unit=mmHg
